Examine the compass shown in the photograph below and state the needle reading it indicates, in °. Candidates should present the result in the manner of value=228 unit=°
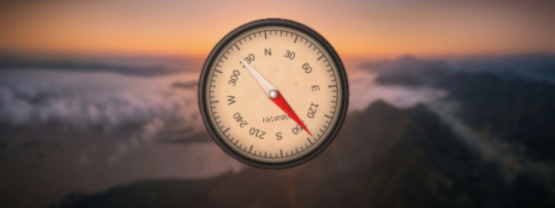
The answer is value=145 unit=°
